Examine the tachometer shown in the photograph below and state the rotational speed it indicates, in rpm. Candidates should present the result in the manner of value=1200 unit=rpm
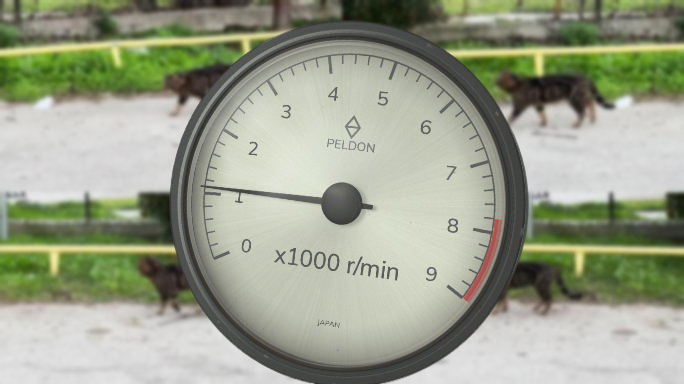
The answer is value=1100 unit=rpm
